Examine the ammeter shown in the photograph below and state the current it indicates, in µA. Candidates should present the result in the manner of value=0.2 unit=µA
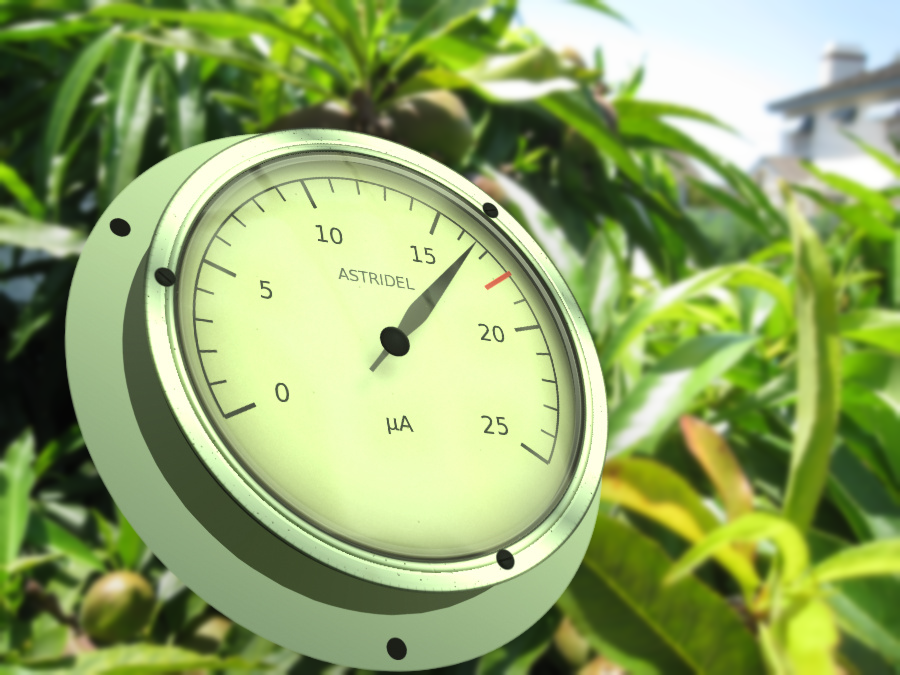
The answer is value=16.5 unit=µA
